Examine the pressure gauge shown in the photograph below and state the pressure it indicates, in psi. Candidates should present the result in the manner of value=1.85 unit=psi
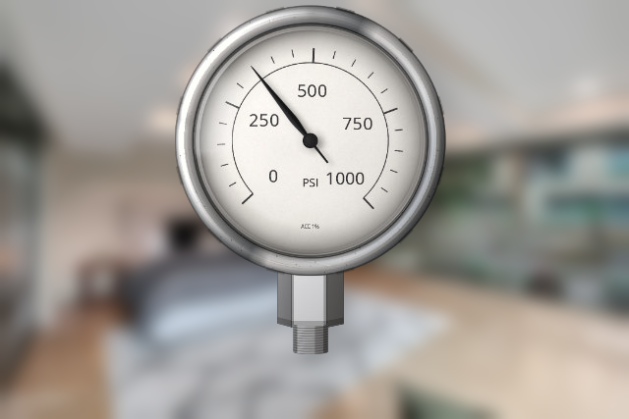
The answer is value=350 unit=psi
